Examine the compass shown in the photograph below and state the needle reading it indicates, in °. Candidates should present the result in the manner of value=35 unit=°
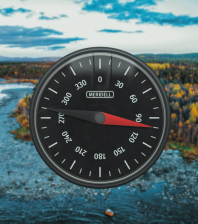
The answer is value=100 unit=°
